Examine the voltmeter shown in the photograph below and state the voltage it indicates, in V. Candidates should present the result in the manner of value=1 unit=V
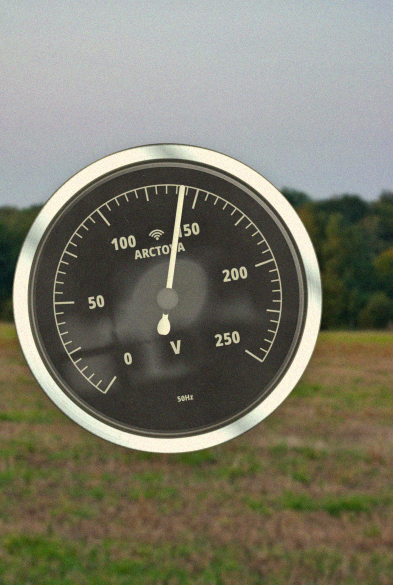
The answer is value=142.5 unit=V
